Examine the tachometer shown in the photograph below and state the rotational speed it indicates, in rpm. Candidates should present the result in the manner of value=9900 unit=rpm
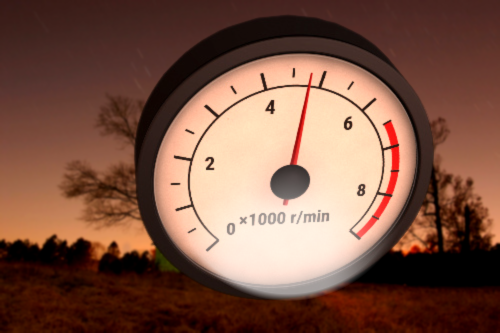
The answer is value=4750 unit=rpm
